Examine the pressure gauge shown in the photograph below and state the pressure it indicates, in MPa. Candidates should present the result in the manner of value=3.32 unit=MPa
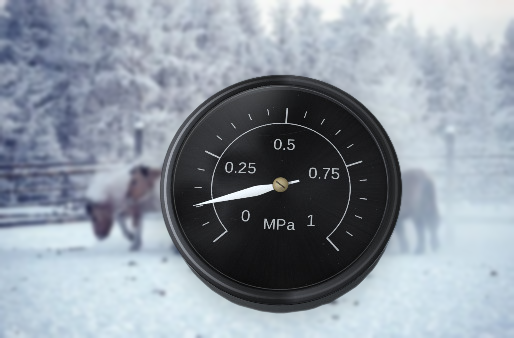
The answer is value=0.1 unit=MPa
